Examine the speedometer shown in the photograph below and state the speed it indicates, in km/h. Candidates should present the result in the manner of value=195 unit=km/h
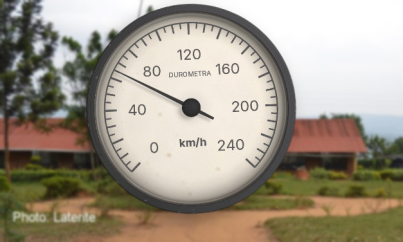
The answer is value=65 unit=km/h
